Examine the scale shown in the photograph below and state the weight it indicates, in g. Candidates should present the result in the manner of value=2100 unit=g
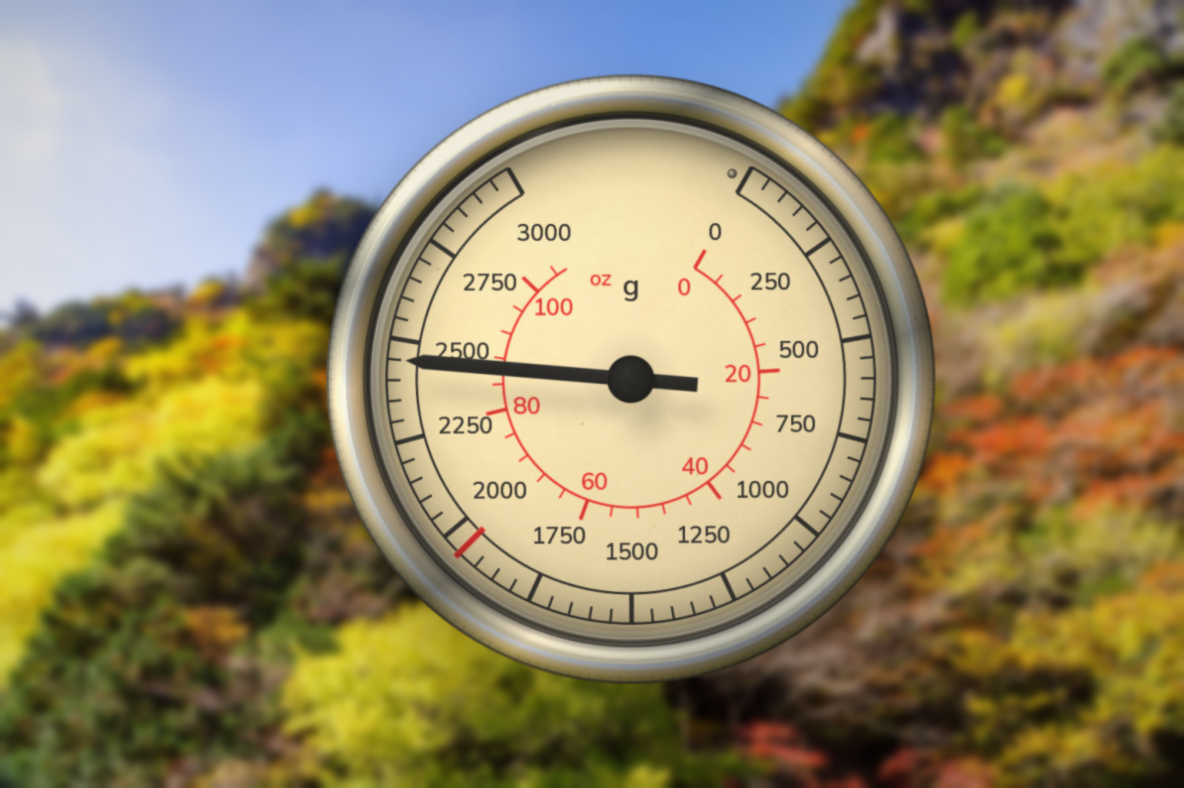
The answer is value=2450 unit=g
